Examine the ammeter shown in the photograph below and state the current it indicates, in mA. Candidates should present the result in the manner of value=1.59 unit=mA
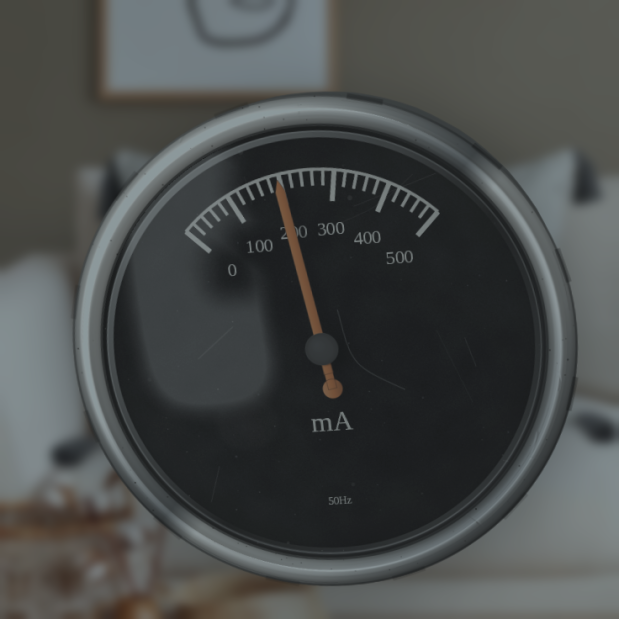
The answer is value=200 unit=mA
